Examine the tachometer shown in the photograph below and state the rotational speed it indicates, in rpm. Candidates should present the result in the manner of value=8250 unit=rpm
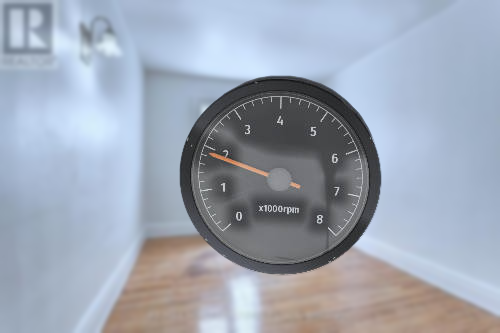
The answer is value=1900 unit=rpm
